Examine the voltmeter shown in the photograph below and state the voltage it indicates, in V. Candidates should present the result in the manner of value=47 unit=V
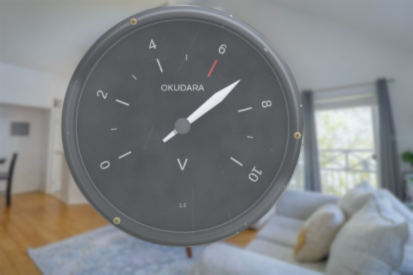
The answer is value=7 unit=V
